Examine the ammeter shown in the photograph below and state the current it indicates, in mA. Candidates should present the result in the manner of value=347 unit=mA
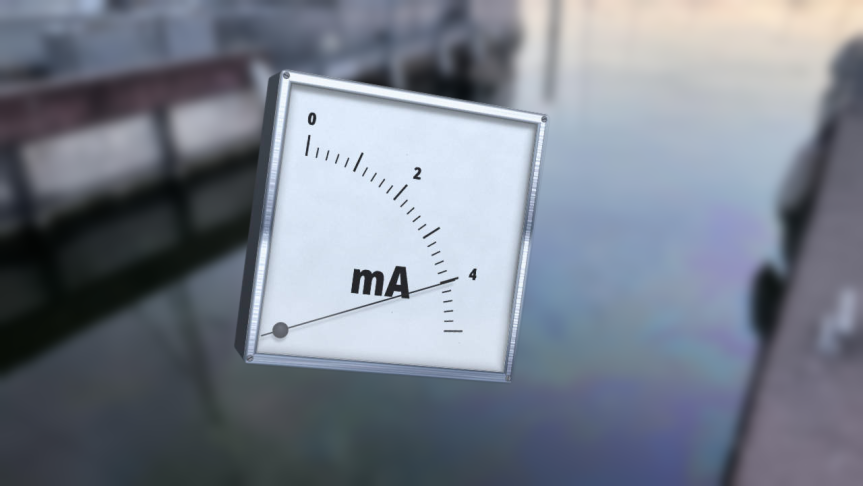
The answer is value=4 unit=mA
